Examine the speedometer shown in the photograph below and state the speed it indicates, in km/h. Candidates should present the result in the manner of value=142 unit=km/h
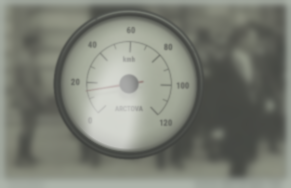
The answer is value=15 unit=km/h
